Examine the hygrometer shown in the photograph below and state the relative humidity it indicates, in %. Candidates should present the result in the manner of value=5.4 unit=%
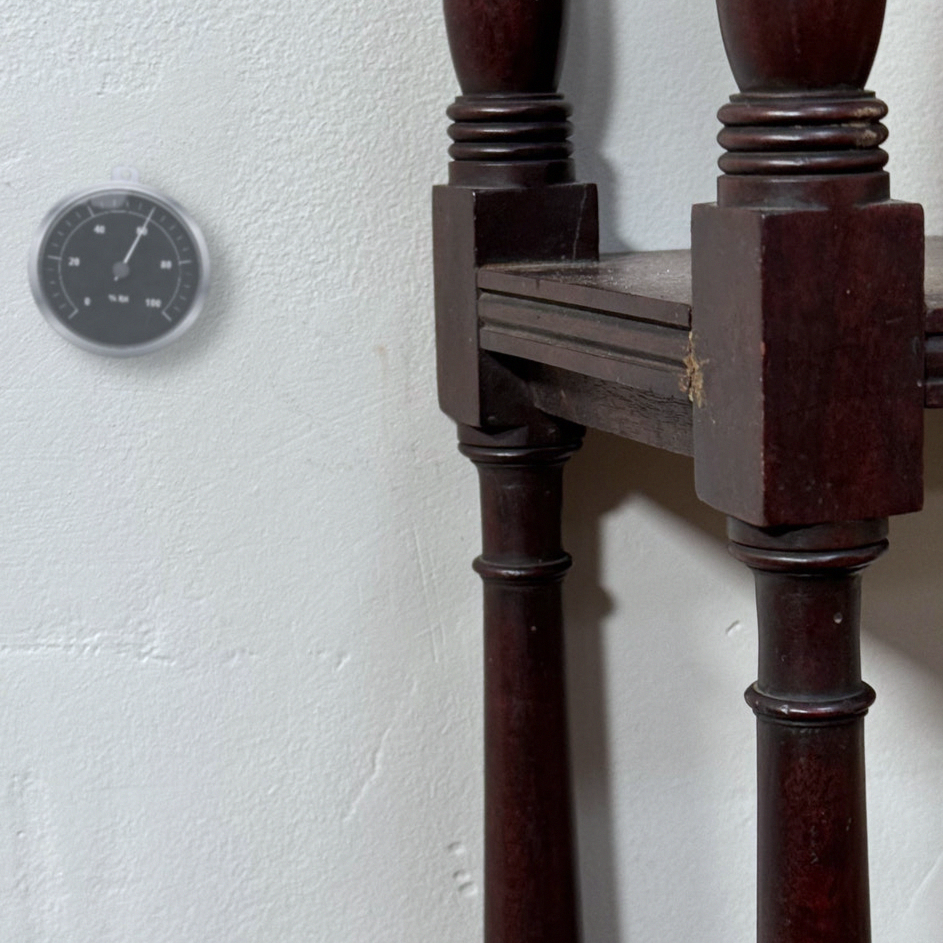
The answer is value=60 unit=%
